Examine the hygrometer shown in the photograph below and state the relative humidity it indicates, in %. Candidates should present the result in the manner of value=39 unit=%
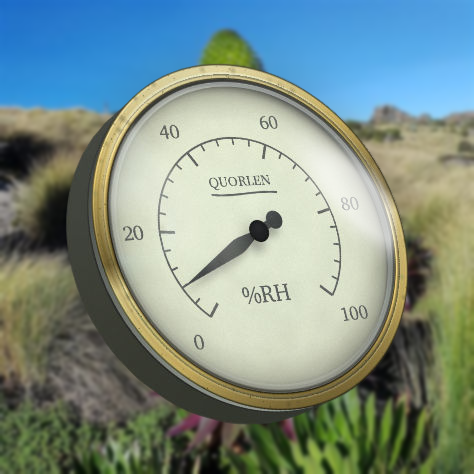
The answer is value=8 unit=%
